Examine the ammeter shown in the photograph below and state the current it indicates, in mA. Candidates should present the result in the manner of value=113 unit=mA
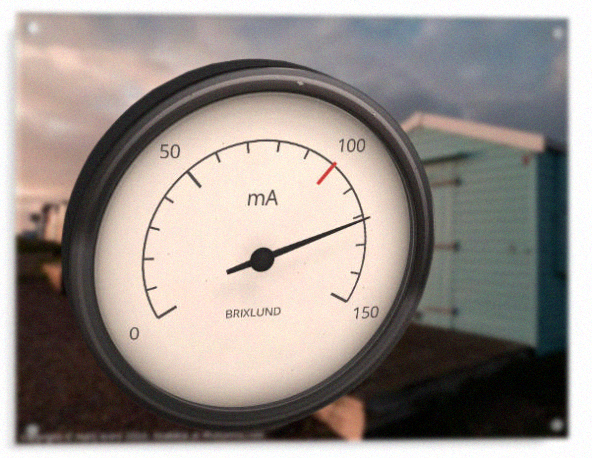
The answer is value=120 unit=mA
